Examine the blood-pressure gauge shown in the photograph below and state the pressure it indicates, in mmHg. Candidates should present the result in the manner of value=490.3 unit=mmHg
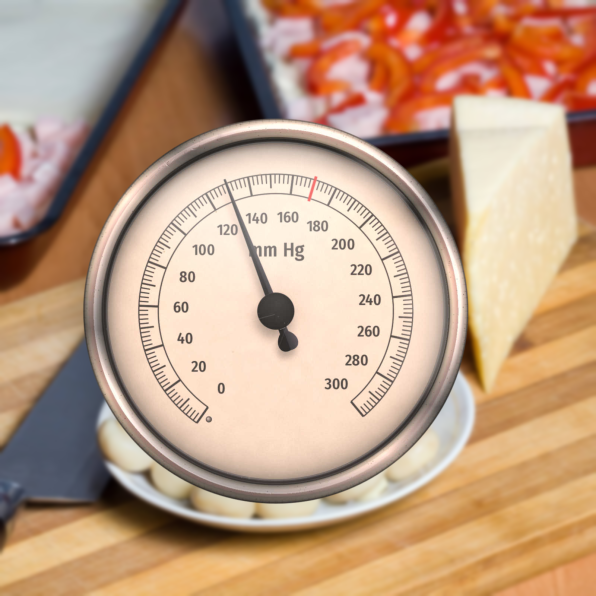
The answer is value=130 unit=mmHg
